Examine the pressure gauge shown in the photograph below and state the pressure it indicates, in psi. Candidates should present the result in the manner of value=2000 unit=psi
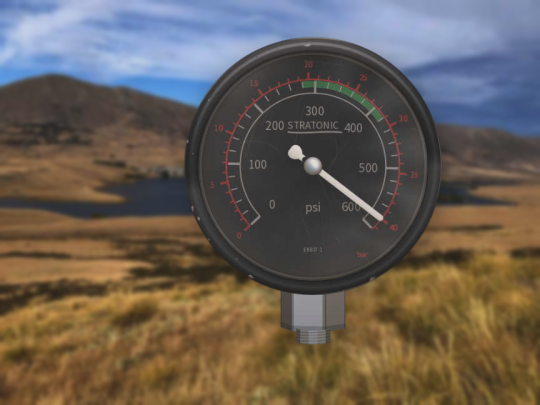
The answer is value=580 unit=psi
